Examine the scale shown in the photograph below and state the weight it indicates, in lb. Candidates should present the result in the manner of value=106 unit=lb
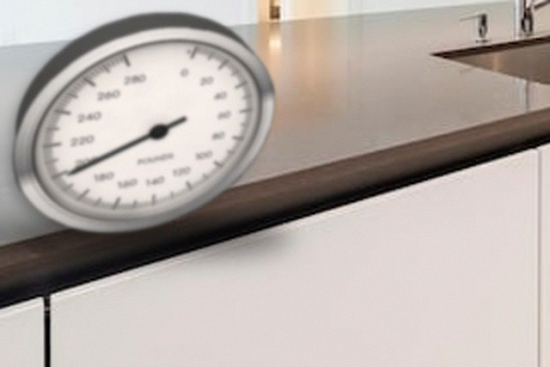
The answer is value=200 unit=lb
